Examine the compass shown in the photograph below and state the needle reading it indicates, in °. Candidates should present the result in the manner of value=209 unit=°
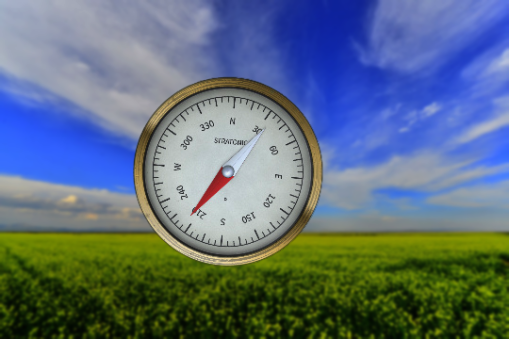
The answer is value=215 unit=°
